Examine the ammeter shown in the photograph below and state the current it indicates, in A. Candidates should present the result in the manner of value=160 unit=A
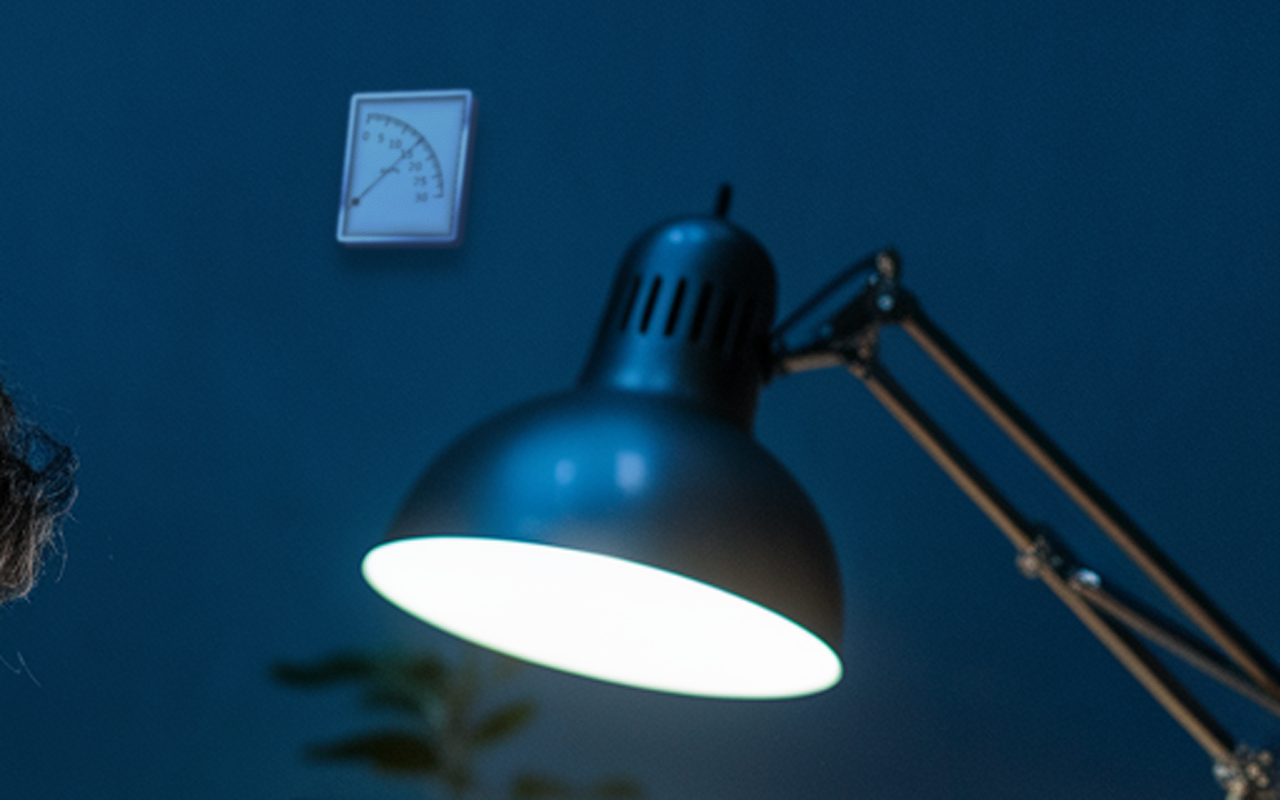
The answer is value=15 unit=A
